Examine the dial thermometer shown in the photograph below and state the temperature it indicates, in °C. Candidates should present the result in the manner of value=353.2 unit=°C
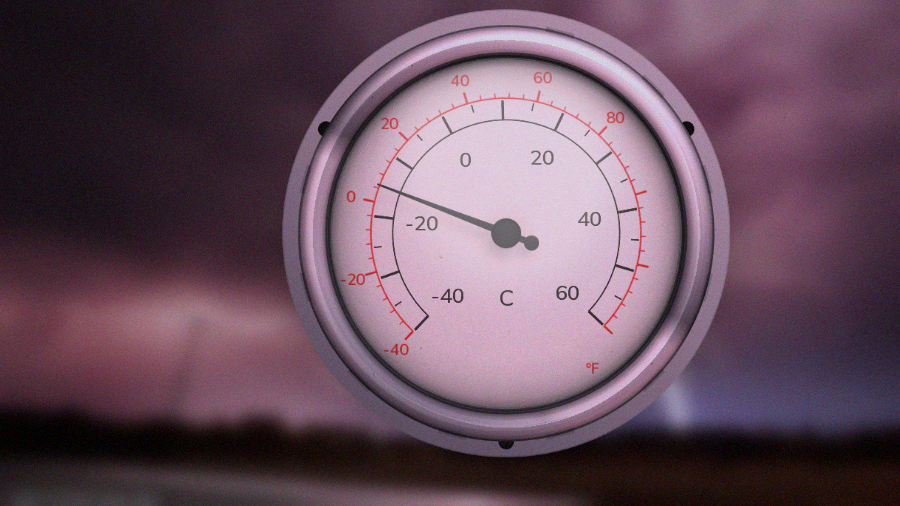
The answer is value=-15 unit=°C
